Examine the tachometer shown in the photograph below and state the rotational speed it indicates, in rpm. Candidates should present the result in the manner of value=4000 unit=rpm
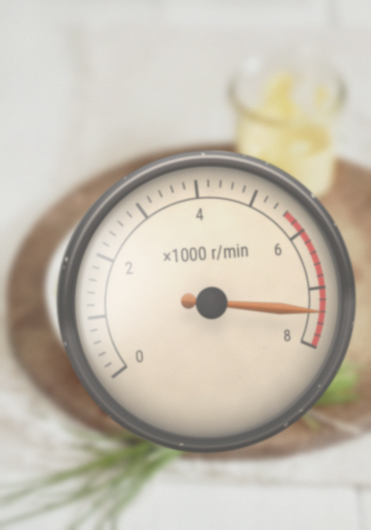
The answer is value=7400 unit=rpm
